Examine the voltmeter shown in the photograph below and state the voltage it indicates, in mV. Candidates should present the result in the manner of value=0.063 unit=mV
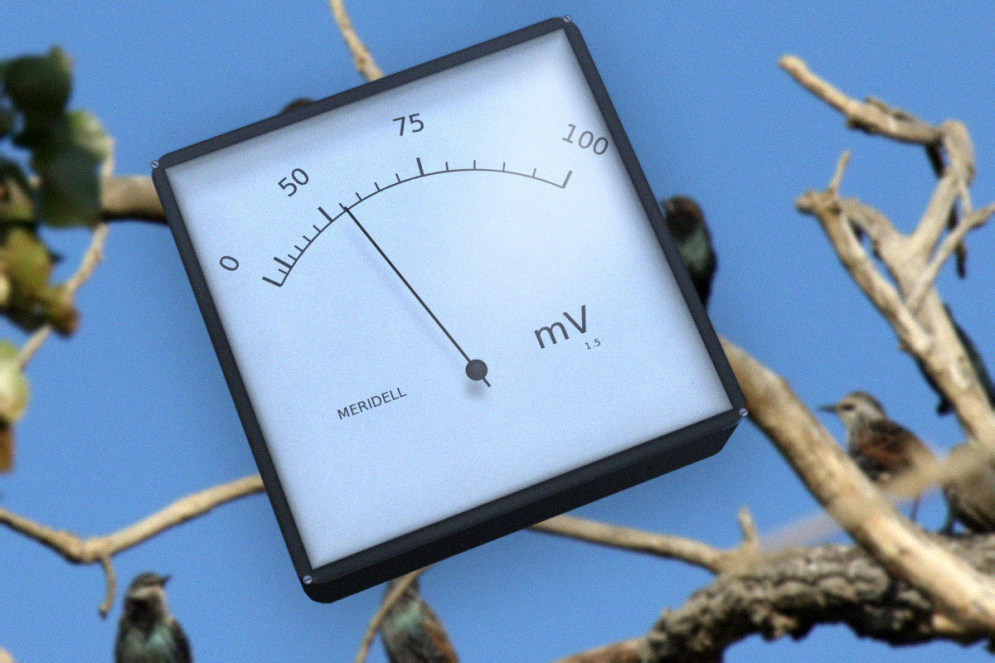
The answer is value=55 unit=mV
